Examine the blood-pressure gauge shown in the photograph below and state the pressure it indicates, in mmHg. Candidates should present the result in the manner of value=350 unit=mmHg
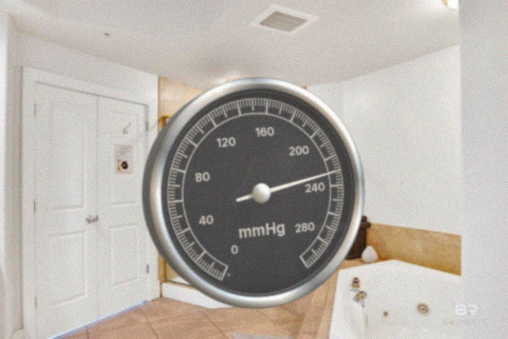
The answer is value=230 unit=mmHg
